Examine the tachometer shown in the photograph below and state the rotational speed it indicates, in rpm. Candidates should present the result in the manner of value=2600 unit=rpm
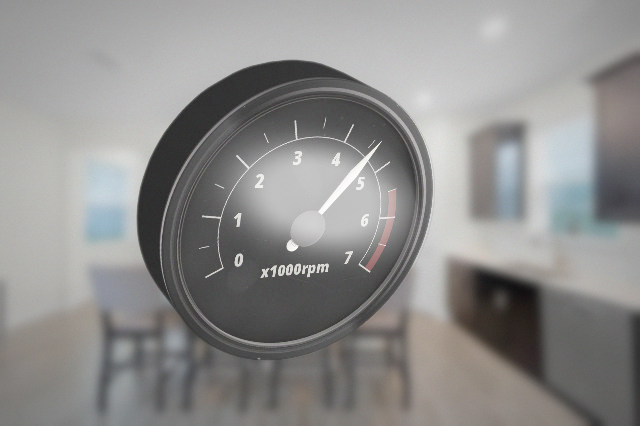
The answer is value=4500 unit=rpm
